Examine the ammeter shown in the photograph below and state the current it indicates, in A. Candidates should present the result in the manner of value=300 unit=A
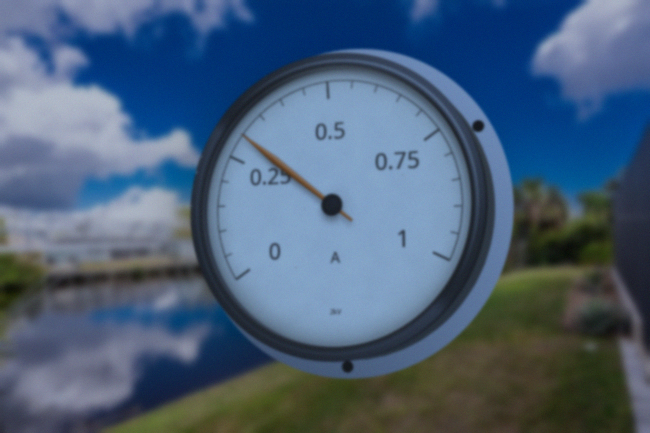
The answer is value=0.3 unit=A
